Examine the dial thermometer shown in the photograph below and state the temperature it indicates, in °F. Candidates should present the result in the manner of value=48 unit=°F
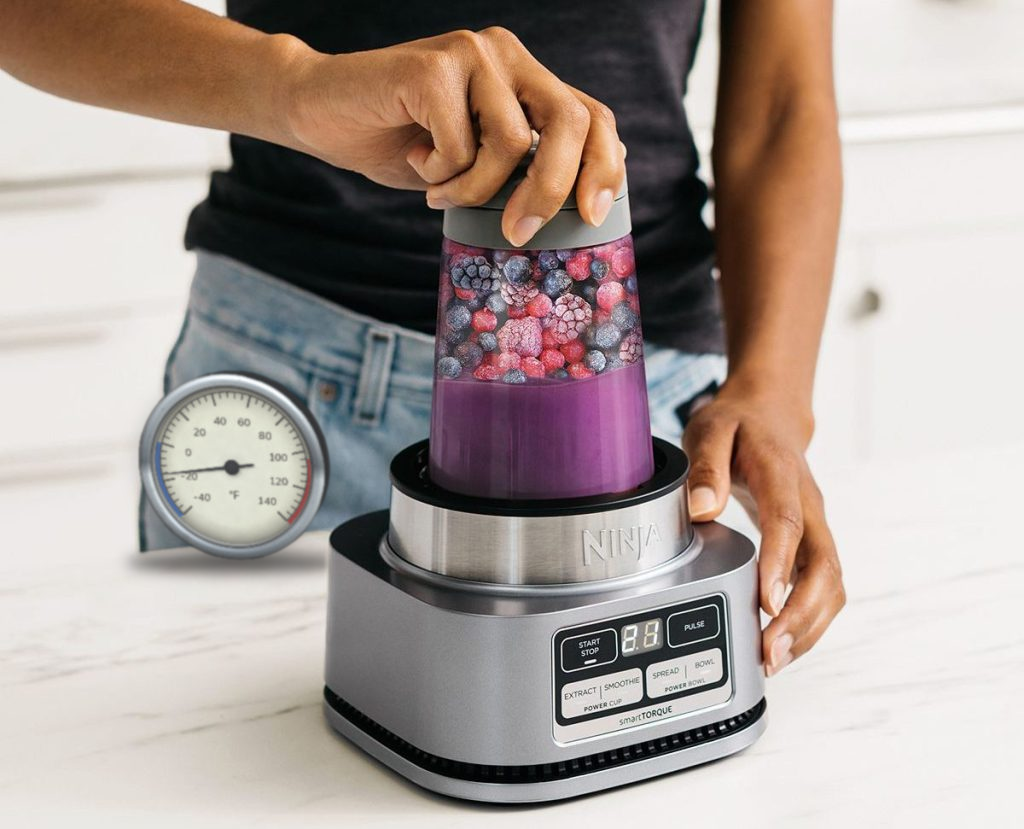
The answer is value=-16 unit=°F
